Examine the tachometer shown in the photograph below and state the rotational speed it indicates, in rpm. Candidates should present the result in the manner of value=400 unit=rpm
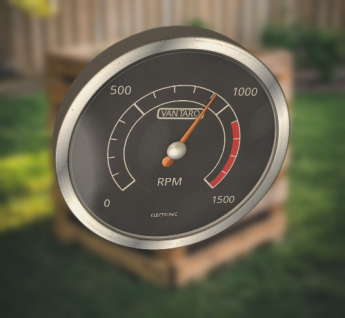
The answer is value=900 unit=rpm
